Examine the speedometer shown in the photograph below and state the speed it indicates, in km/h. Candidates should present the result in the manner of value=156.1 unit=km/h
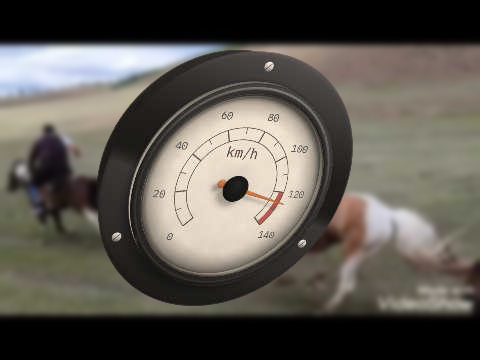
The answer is value=125 unit=km/h
